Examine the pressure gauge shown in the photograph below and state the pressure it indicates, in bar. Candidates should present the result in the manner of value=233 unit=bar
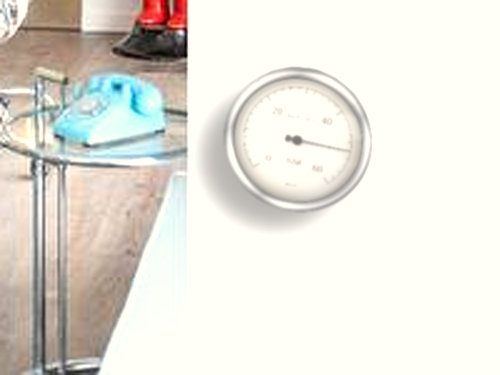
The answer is value=50 unit=bar
